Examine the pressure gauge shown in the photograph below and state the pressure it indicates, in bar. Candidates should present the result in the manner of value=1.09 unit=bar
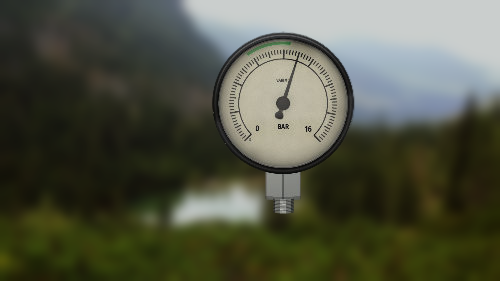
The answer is value=9 unit=bar
